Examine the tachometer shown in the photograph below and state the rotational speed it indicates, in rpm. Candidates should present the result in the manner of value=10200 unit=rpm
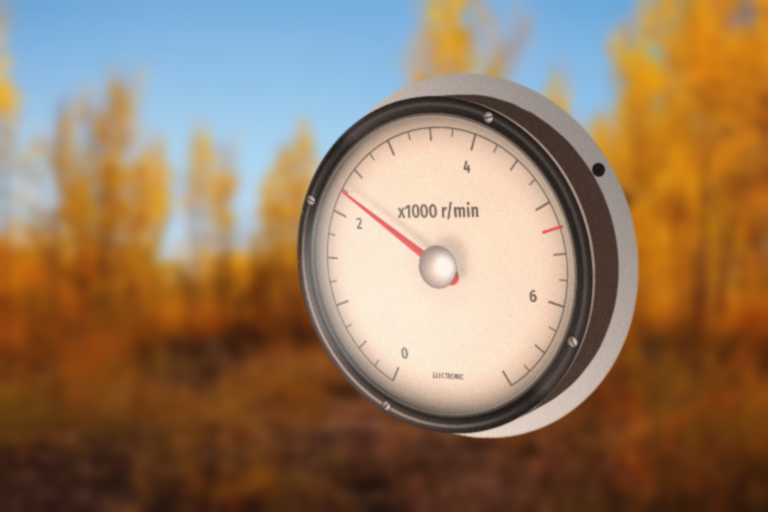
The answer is value=2250 unit=rpm
